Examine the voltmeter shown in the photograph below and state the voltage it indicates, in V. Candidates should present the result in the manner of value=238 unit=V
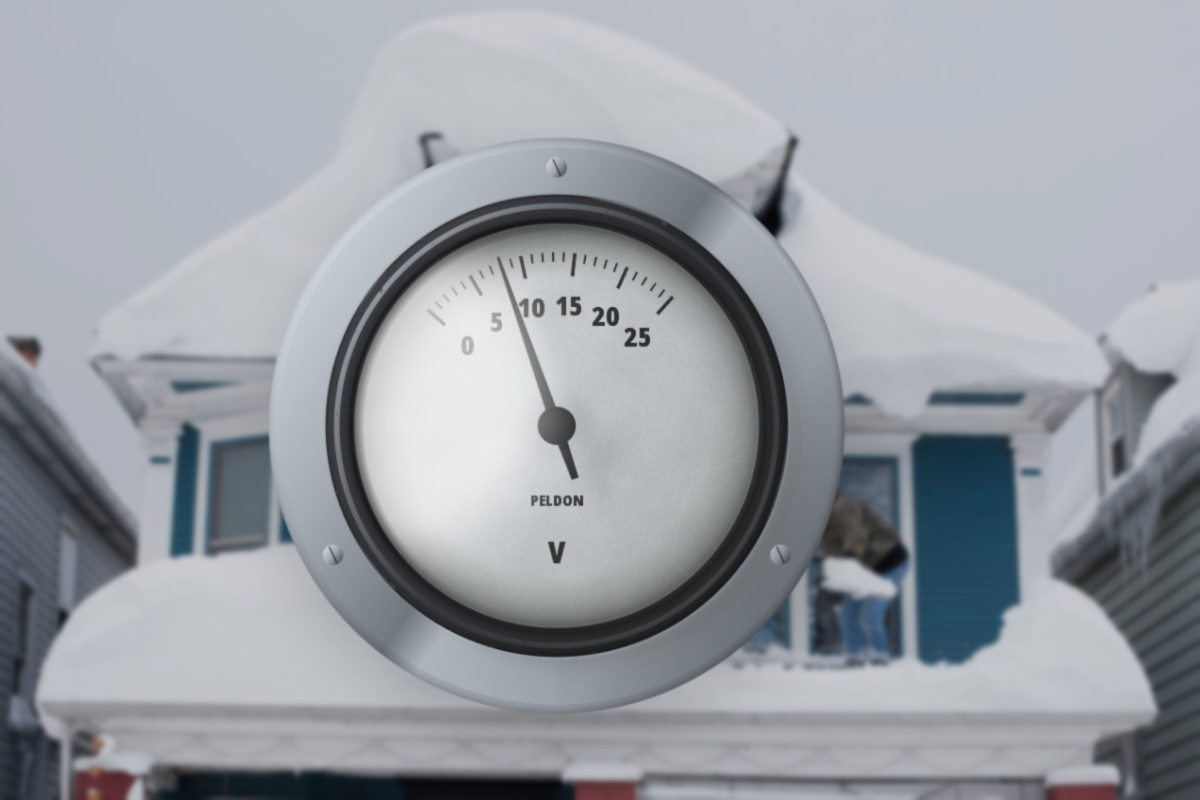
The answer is value=8 unit=V
